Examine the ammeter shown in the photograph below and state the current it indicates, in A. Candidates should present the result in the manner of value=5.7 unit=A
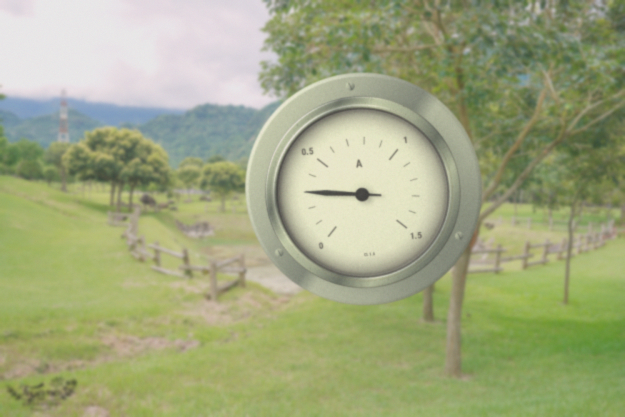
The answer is value=0.3 unit=A
